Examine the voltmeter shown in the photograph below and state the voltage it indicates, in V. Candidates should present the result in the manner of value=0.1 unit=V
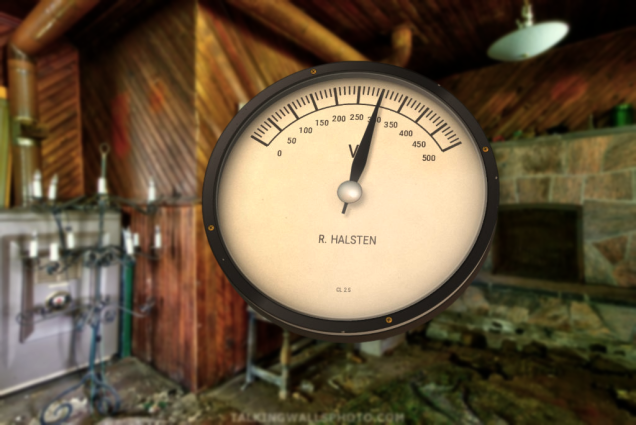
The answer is value=300 unit=V
